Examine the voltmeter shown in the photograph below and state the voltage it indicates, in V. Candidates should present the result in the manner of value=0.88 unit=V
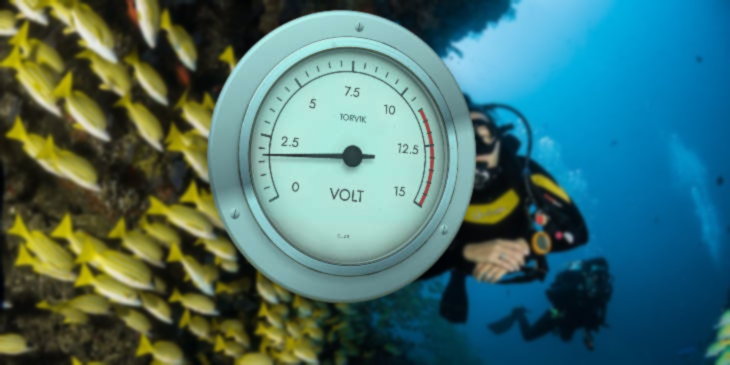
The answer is value=1.75 unit=V
